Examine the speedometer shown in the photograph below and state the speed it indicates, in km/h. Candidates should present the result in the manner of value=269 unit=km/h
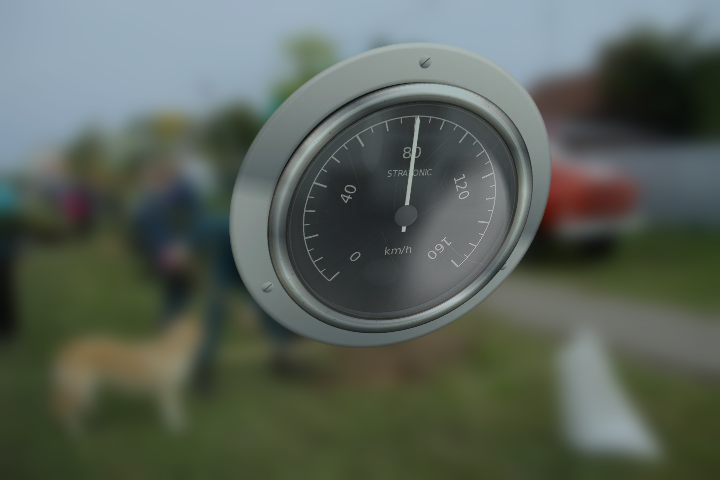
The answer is value=80 unit=km/h
